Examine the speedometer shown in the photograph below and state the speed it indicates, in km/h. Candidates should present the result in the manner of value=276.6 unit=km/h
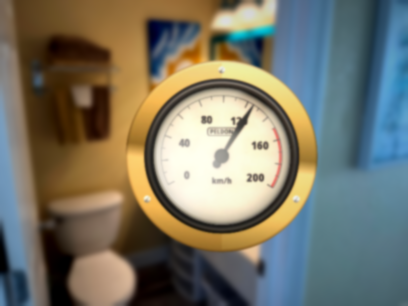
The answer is value=125 unit=km/h
